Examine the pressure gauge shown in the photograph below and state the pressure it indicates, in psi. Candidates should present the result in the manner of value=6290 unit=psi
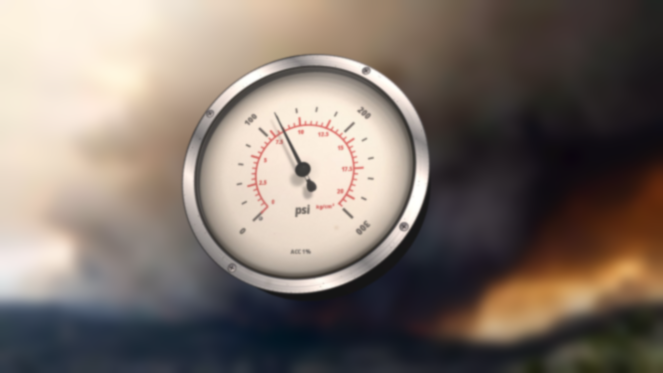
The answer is value=120 unit=psi
